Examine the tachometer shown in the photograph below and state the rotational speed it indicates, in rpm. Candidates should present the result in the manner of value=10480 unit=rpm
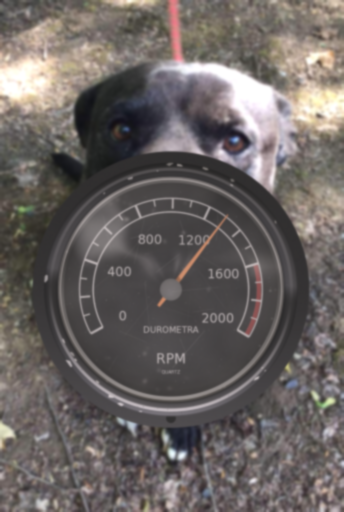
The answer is value=1300 unit=rpm
